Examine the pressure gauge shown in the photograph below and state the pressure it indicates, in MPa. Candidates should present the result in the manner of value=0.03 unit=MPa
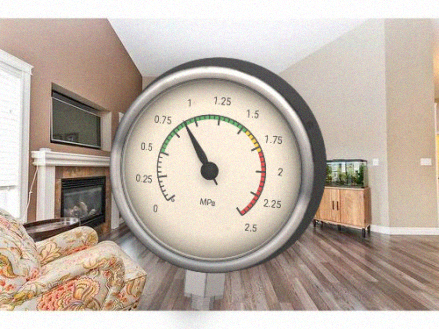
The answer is value=0.9 unit=MPa
